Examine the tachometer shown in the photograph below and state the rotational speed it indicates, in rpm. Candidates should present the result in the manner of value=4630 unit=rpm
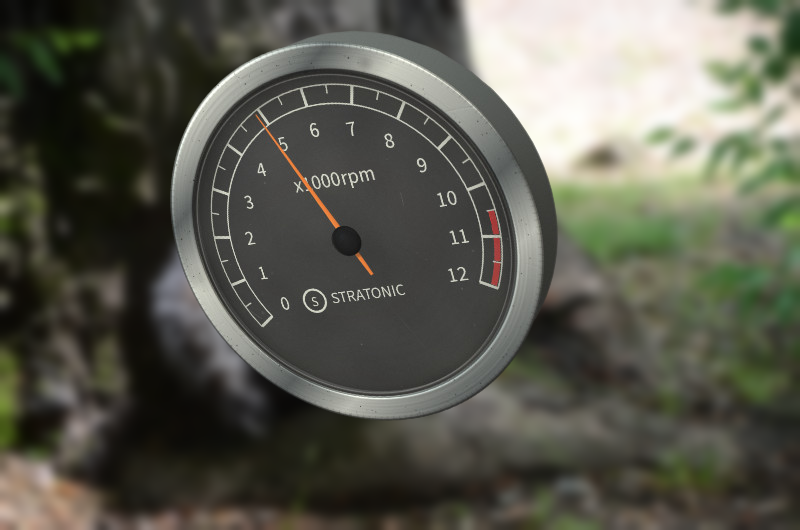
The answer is value=5000 unit=rpm
